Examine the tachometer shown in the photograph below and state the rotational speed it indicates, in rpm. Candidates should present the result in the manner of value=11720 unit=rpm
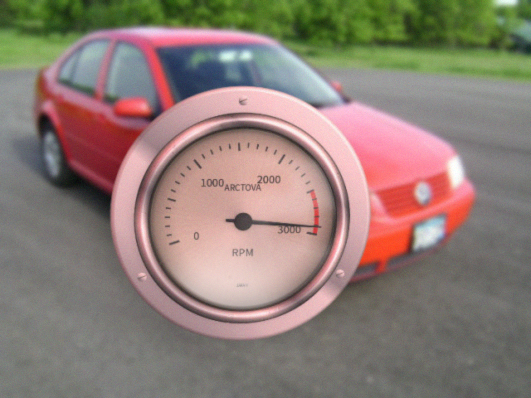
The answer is value=2900 unit=rpm
